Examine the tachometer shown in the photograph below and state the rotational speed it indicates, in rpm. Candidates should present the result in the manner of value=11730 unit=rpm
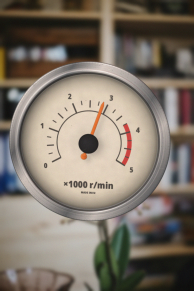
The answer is value=2875 unit=rpm
